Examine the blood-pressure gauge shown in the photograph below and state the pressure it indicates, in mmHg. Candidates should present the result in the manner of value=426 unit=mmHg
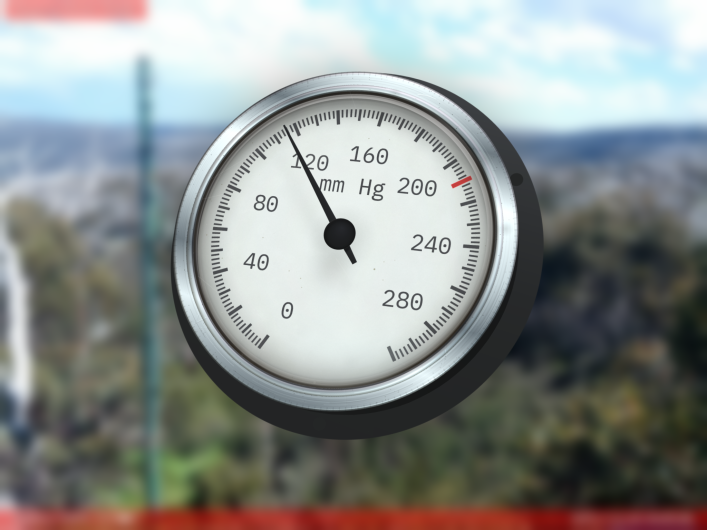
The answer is value=116 unit=mmHg
